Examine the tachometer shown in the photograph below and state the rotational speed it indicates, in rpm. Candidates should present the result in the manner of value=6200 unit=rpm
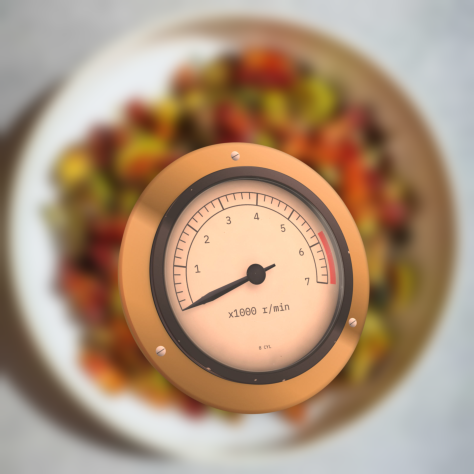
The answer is value=0 unit=rpm
